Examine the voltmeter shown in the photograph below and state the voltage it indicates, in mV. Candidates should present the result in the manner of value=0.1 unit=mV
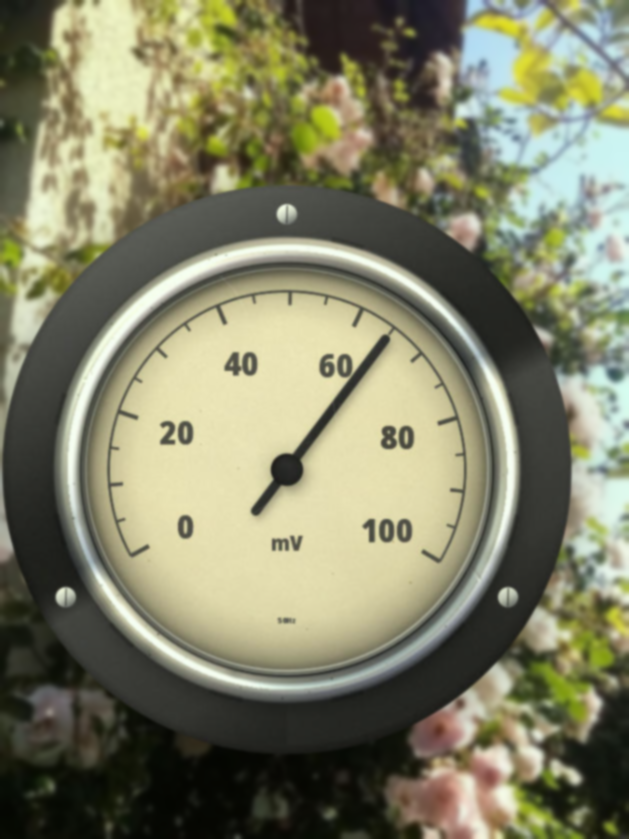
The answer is value=65 unit=mV
